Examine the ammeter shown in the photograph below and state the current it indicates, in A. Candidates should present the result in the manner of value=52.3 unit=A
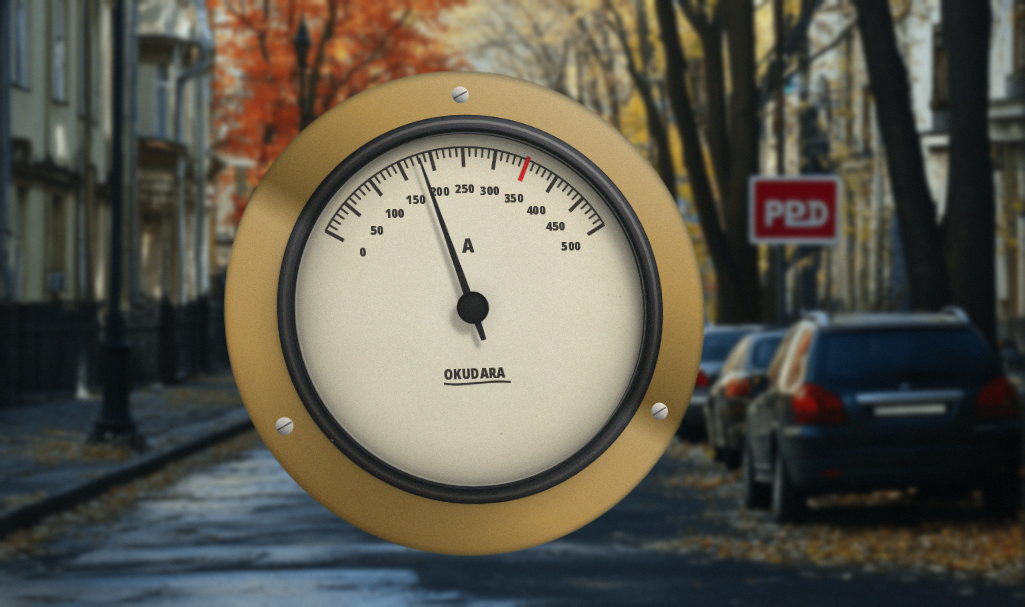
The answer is value=180 unit=A
